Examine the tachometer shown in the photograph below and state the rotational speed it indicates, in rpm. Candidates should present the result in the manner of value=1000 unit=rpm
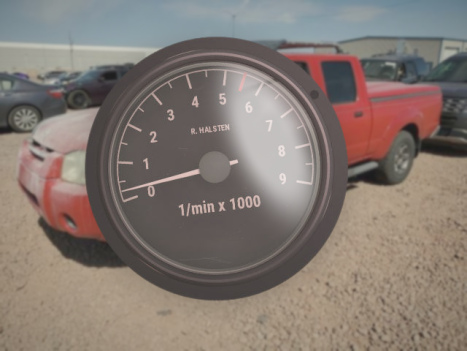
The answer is value=250 unit=rpm
